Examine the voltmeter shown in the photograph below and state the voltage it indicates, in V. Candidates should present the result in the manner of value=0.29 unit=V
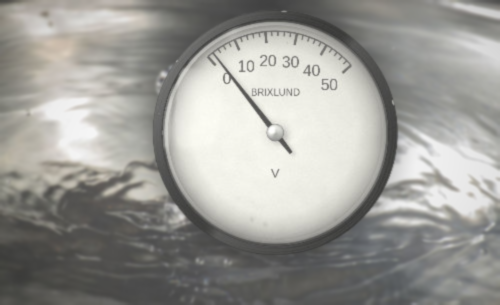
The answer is value=2 unit=V
